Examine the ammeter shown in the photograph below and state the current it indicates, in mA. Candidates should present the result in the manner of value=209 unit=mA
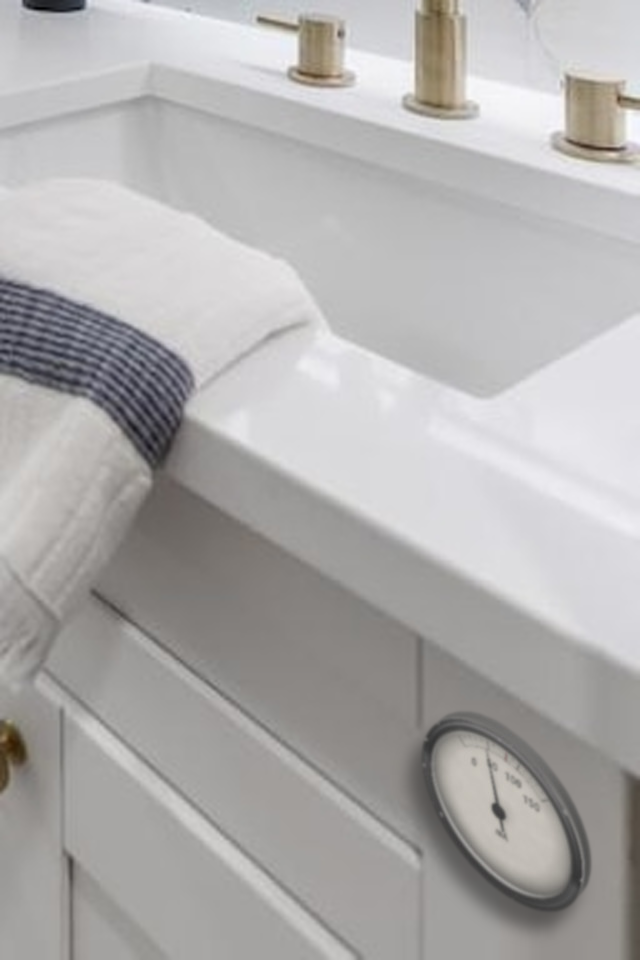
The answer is value=50 unit=mA
